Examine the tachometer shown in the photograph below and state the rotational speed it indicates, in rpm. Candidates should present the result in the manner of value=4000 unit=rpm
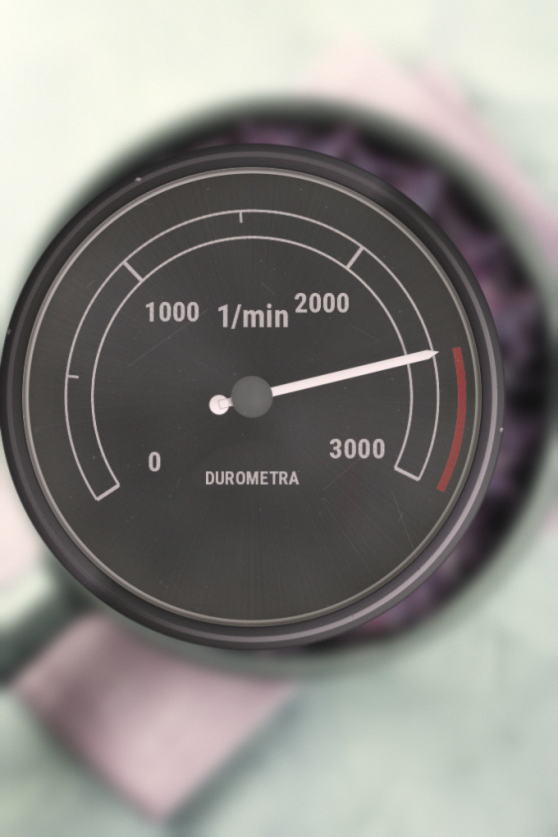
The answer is value=2500 unit=rpm
